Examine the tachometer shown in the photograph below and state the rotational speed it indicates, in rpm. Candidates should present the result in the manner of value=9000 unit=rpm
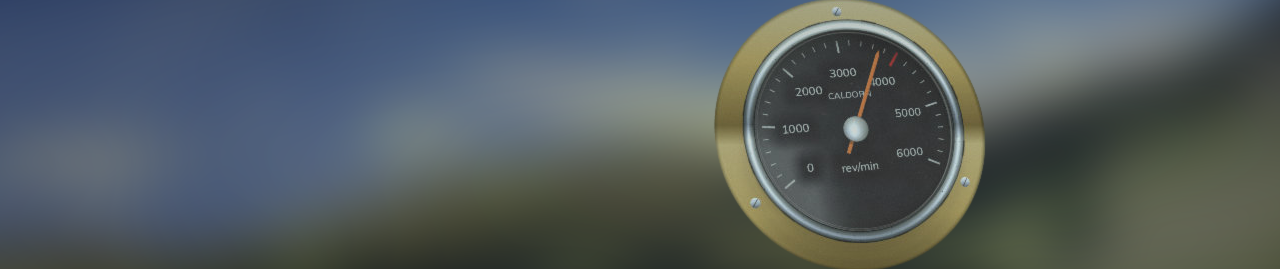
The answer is value=3700 unit=rpm
